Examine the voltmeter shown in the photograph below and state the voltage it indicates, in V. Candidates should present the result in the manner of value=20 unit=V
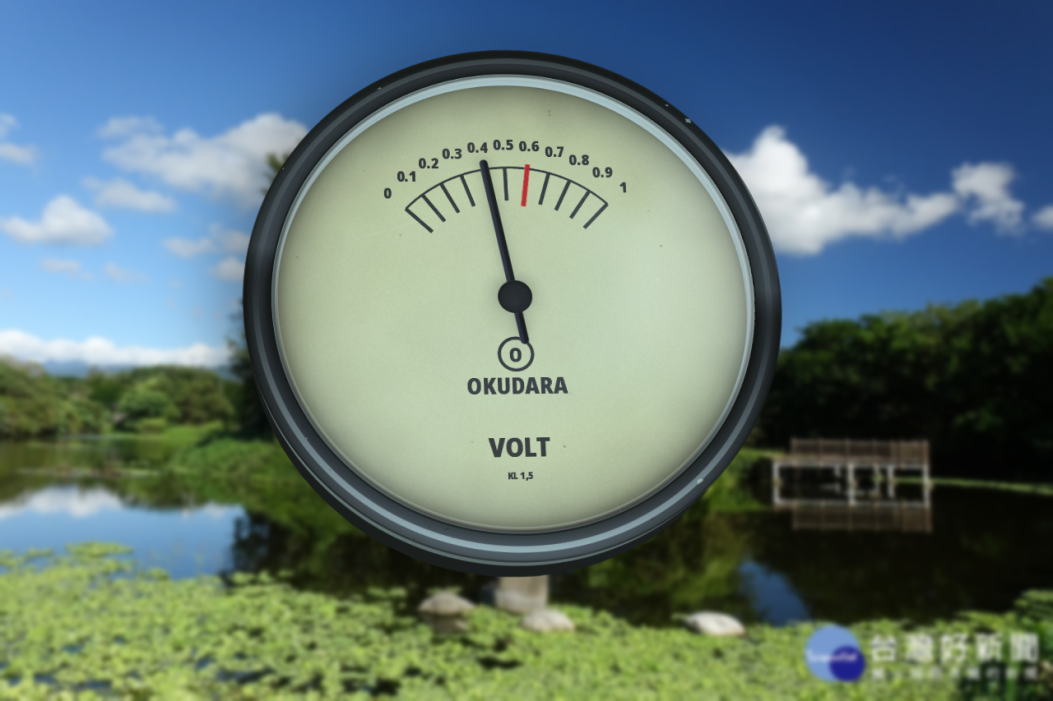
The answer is value=0.4 unit=V
